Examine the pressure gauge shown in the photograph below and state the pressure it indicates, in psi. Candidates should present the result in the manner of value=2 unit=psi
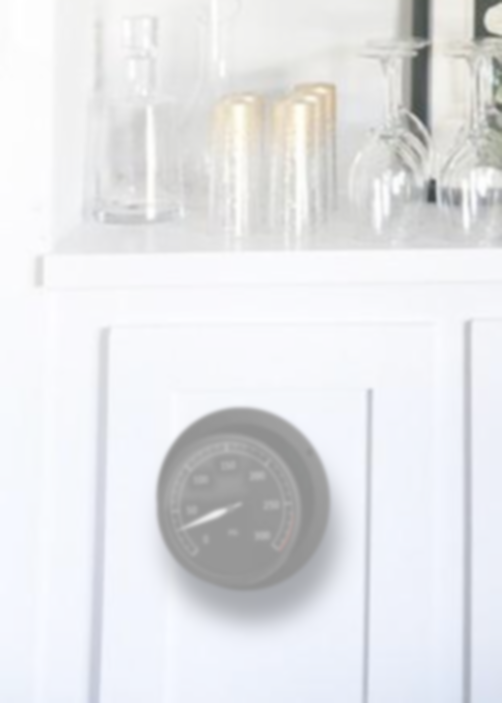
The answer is value=30 unit=psi
